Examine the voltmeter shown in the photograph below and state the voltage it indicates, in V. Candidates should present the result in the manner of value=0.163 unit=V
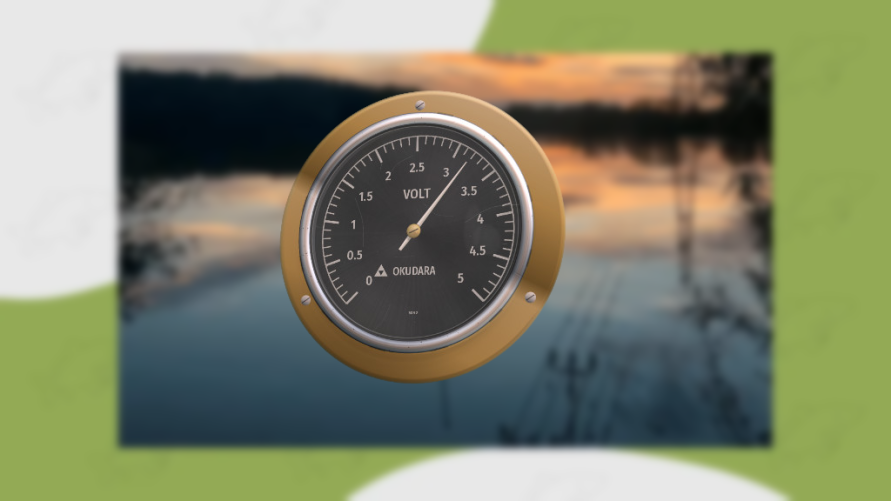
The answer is value=3.2 unit=V
